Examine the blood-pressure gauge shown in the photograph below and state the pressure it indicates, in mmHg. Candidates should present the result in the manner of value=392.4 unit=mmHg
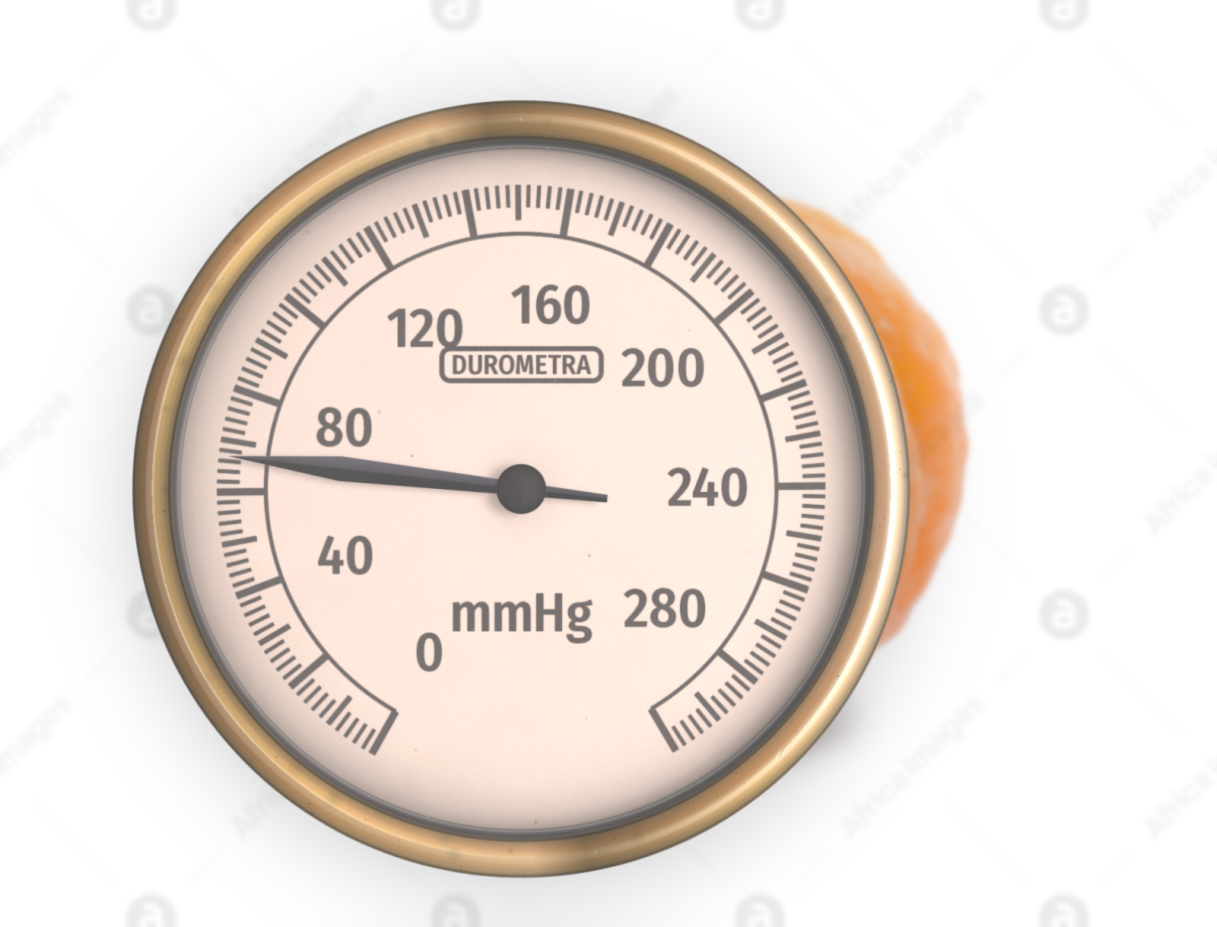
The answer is value=67 unit=mmHg
